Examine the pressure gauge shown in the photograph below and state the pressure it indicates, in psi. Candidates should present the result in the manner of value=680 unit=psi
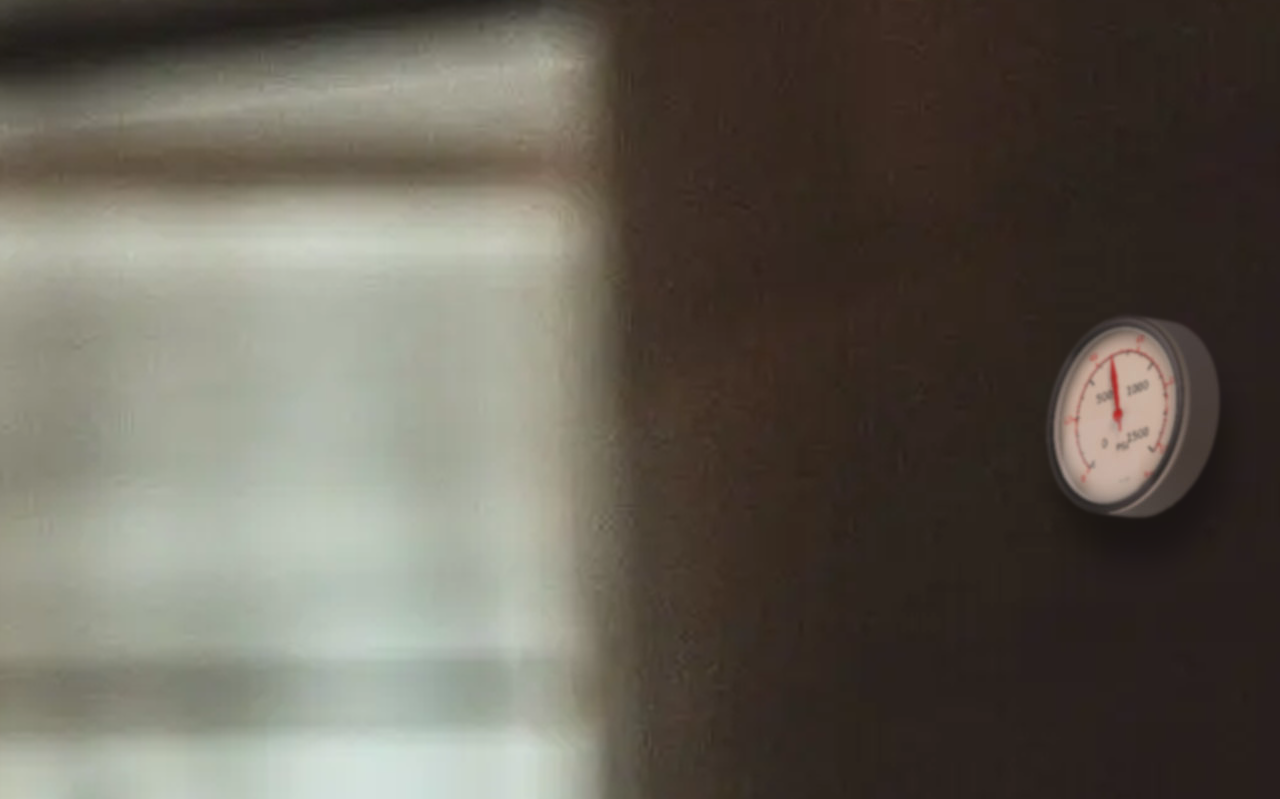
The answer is value=700 unit=psi
